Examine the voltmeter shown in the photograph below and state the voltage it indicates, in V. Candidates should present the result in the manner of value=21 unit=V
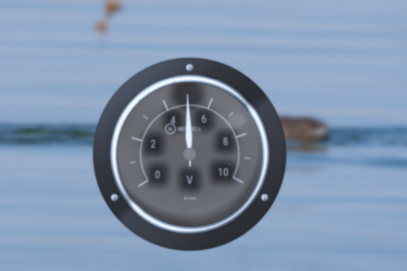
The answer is value=5 unit=V
